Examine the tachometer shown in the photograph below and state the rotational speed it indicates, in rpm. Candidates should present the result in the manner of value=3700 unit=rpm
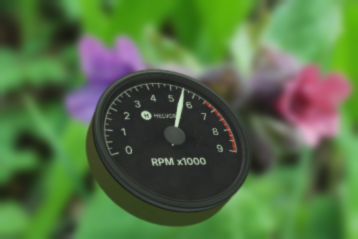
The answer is value=5500 unit=rpm
